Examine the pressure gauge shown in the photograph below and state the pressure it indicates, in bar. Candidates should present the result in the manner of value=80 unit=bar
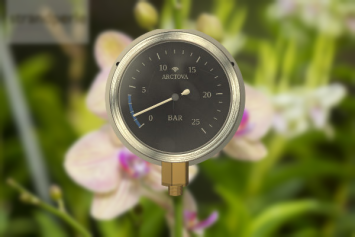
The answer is value=1.5 unit=bar
